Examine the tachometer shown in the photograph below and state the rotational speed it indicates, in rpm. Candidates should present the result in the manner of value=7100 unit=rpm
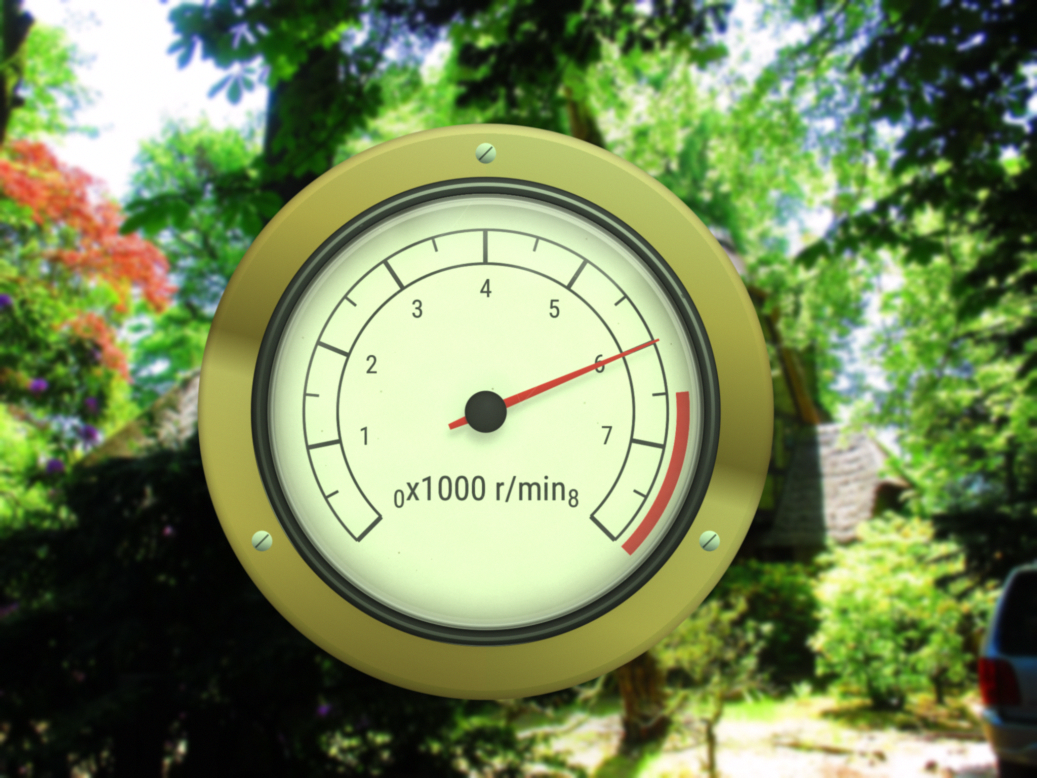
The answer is value=6000 unit=rpm
